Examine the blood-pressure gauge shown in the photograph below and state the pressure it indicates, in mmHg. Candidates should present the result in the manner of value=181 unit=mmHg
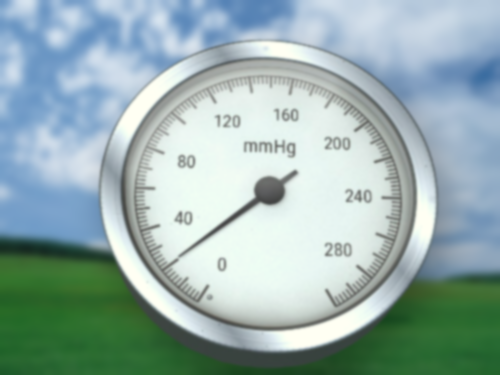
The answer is value=20 unit=mmHg
